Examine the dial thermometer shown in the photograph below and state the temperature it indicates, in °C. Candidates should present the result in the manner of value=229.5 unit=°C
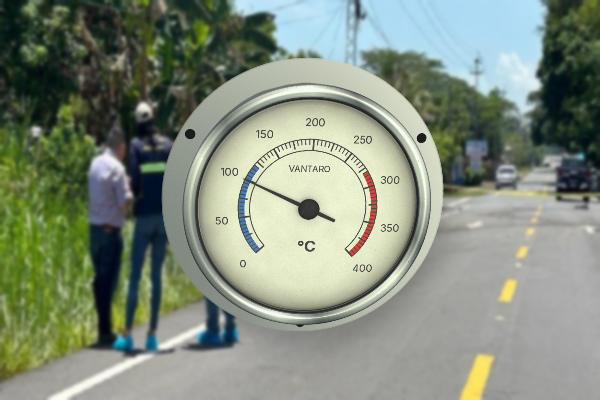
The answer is value=100 unit=°C
